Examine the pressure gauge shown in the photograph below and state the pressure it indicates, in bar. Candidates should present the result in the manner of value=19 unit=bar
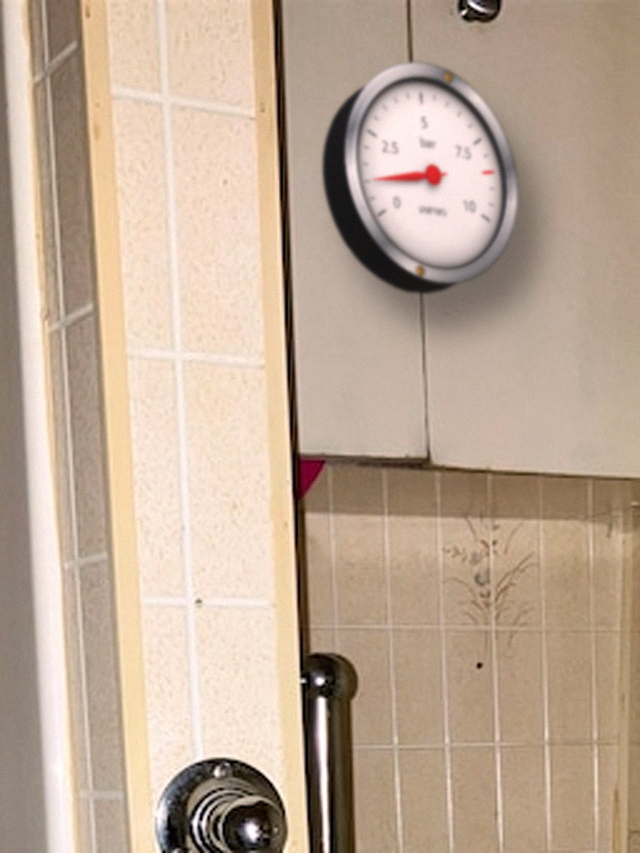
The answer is value=1 unit=bar
